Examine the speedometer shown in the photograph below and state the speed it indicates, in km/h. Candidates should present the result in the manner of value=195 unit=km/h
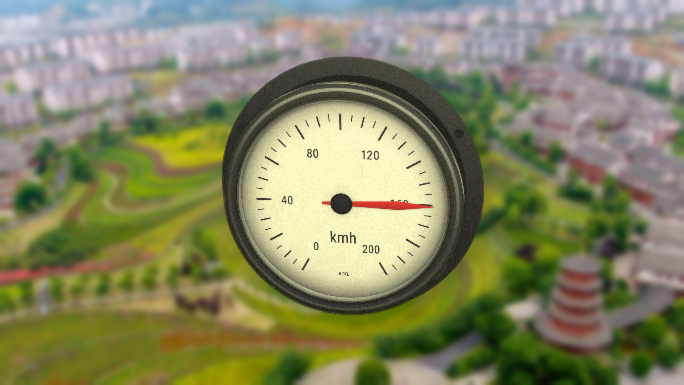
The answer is value=160 unit=km/h
